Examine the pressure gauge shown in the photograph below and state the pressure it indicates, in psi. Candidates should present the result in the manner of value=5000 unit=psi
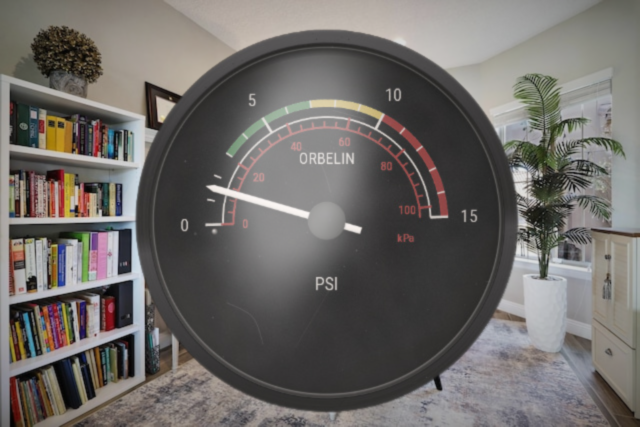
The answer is value=1.5 unit=psi
